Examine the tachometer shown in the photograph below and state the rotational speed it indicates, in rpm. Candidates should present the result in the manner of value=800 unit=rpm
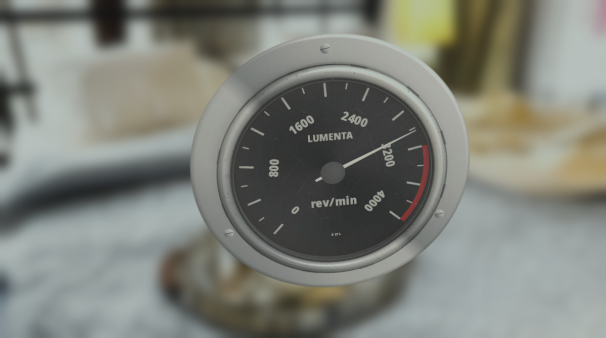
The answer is value=3000 unit=rpm
